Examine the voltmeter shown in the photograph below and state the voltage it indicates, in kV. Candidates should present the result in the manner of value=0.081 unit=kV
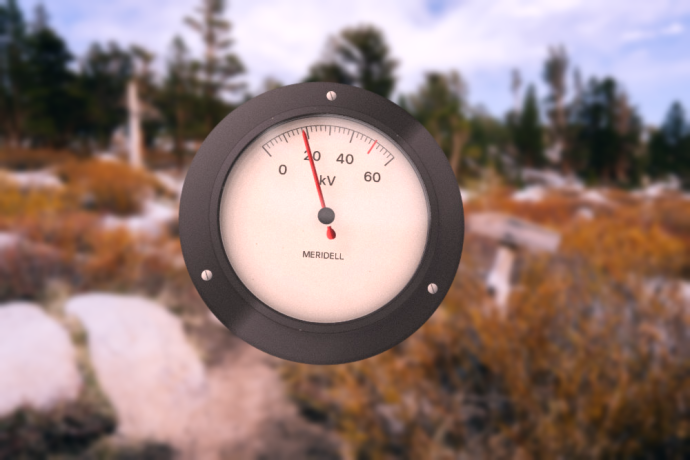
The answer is value=18 unit=kV
